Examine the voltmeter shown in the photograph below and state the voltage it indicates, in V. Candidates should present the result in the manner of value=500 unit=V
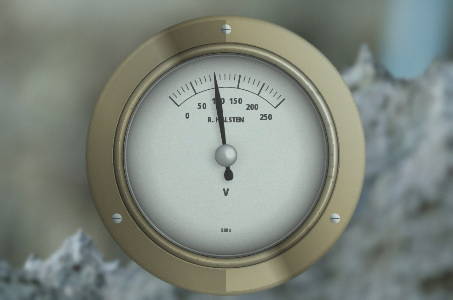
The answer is value=100 unit=V
